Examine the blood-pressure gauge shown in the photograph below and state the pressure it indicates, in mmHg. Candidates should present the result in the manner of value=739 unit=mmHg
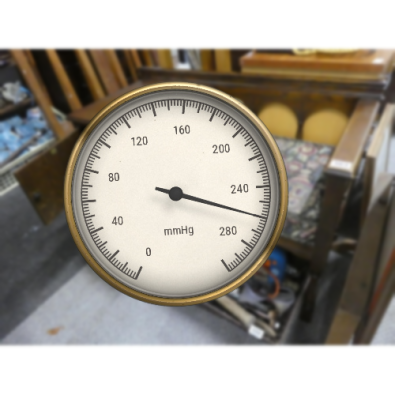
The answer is value=260 unit=mmHg
